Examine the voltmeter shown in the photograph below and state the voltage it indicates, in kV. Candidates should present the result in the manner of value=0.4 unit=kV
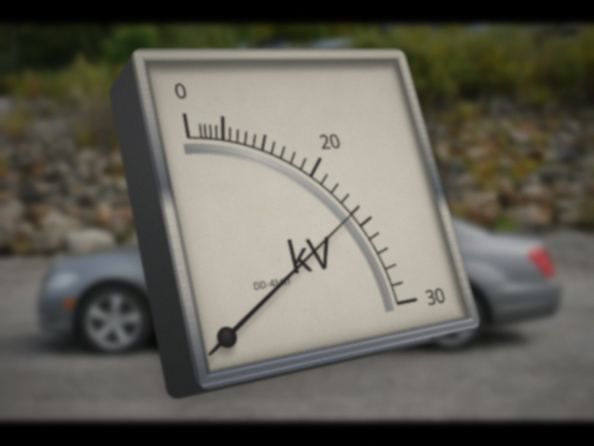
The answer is value=24 unit=kV
